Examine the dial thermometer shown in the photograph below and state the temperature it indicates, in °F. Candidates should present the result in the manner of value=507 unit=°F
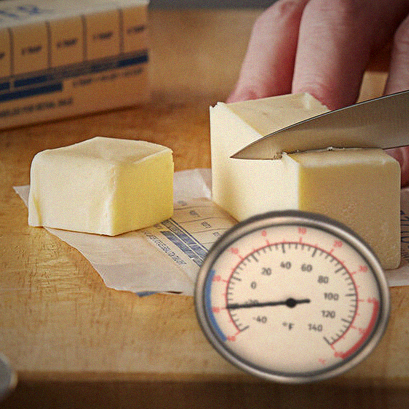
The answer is value=-20 unit=°F
